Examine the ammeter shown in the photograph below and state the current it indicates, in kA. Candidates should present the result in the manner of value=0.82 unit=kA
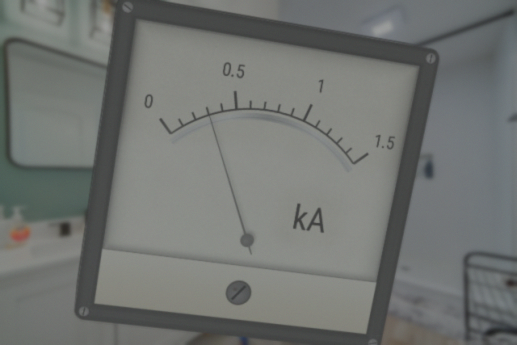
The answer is value=0.3 unit=kA
